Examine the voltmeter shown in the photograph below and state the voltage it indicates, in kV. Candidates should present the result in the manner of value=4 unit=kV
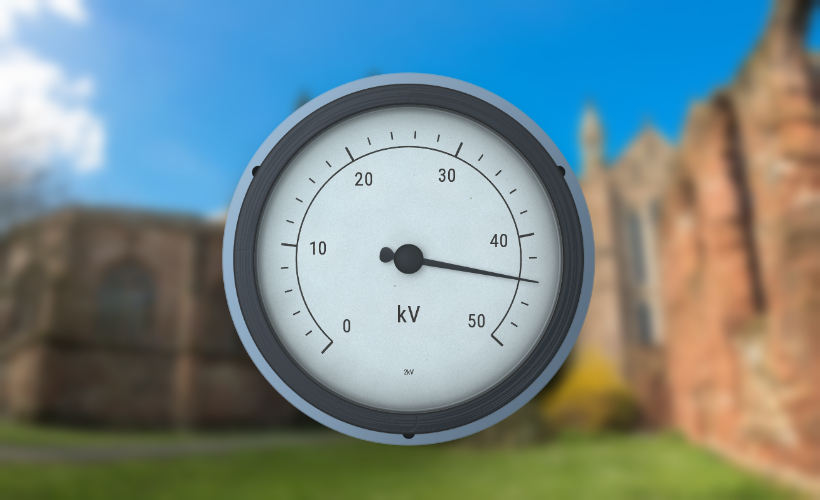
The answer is value=44 unit=kV
